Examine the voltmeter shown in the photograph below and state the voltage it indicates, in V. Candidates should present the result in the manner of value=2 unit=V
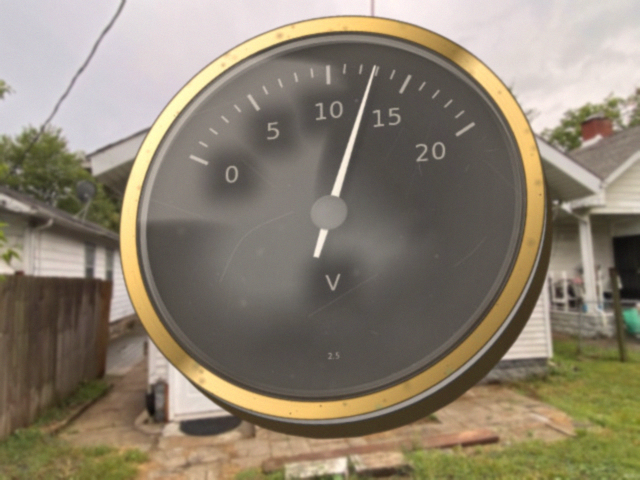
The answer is value=13 unit=V
